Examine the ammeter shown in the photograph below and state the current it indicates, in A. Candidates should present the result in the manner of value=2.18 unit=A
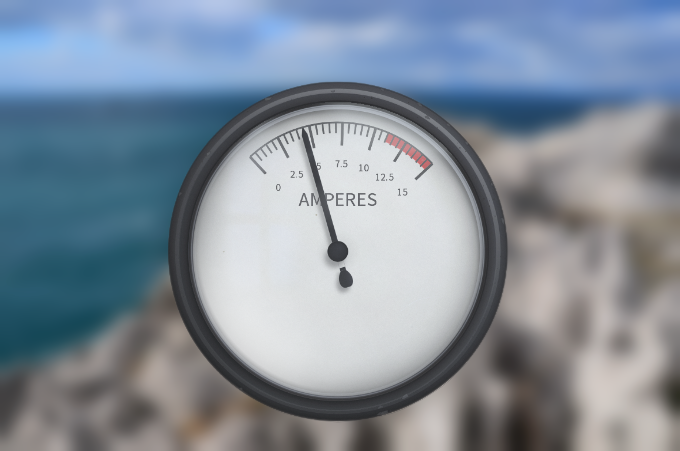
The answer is value=4.5 unit=A
